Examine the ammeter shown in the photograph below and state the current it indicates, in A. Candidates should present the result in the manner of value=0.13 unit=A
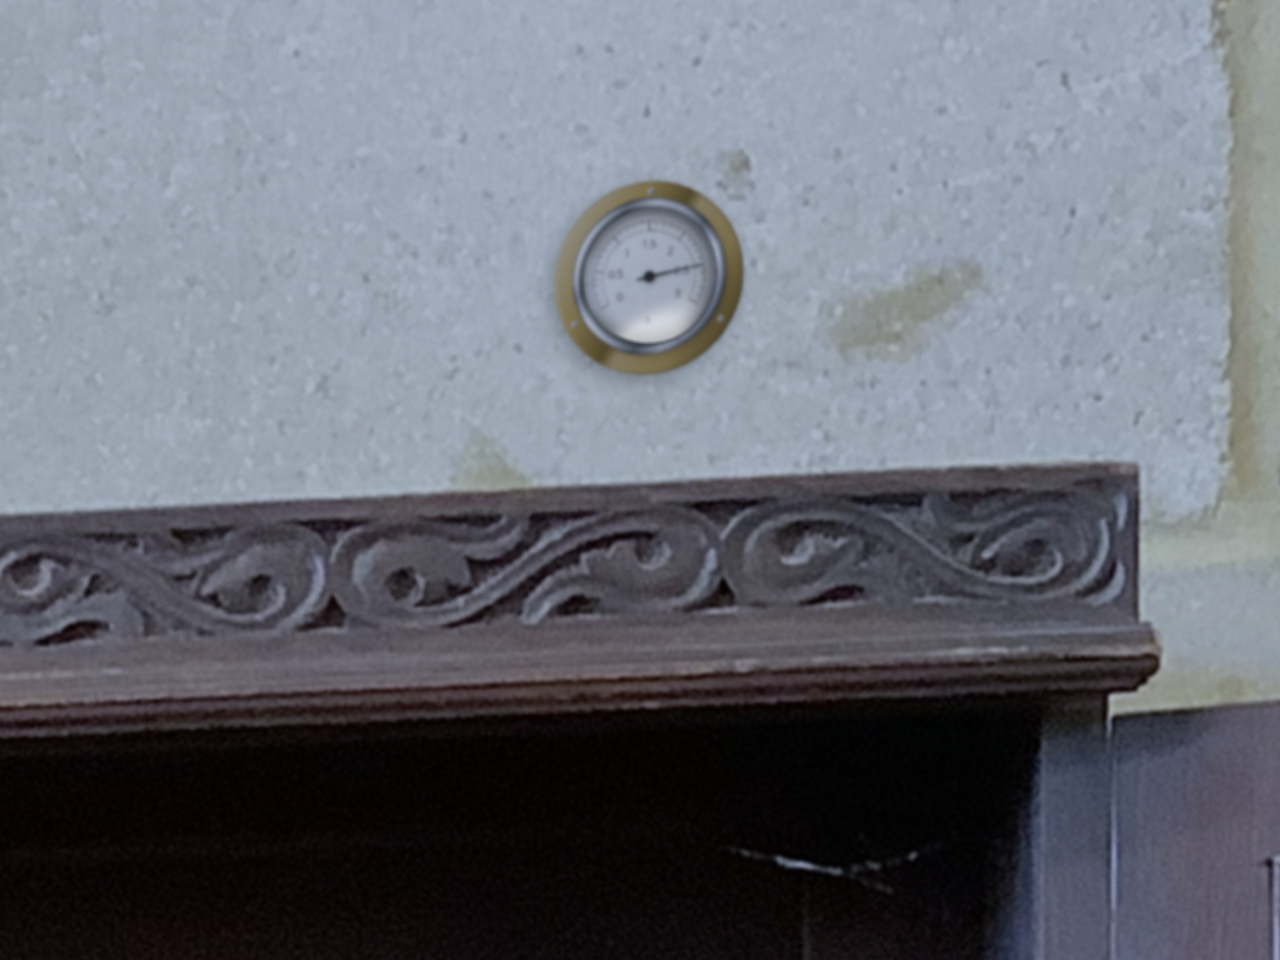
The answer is value=2.5 unit=A
